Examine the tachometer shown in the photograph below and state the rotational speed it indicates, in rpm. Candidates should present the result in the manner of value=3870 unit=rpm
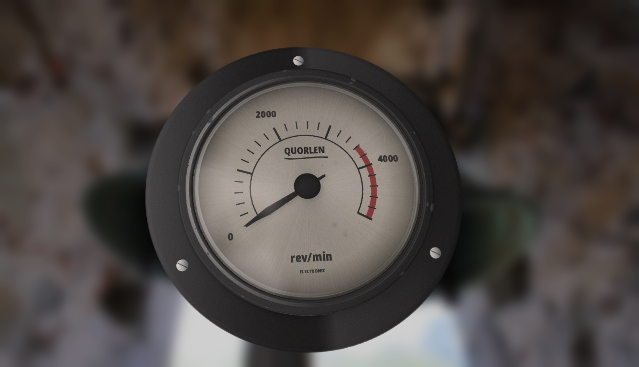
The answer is value=0 unit=rpm
